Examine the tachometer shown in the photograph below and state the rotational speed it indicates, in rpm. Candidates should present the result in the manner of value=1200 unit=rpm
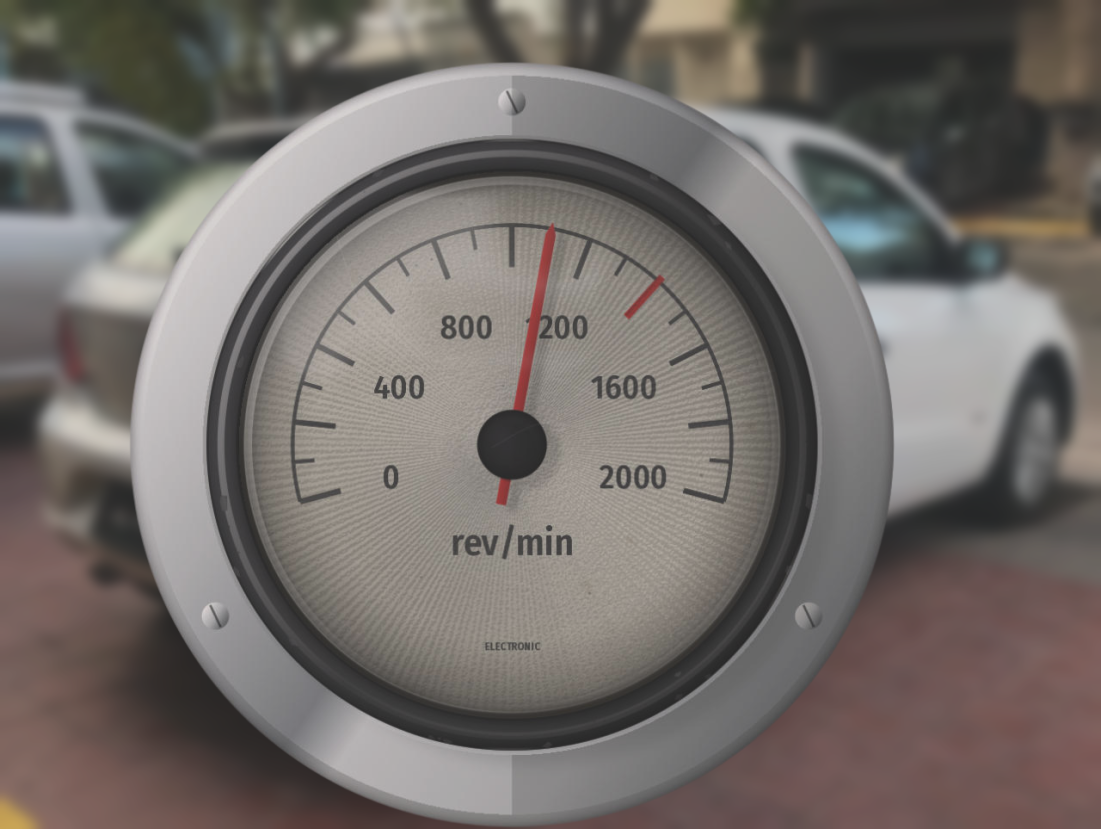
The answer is value=1100 unit=rpm
